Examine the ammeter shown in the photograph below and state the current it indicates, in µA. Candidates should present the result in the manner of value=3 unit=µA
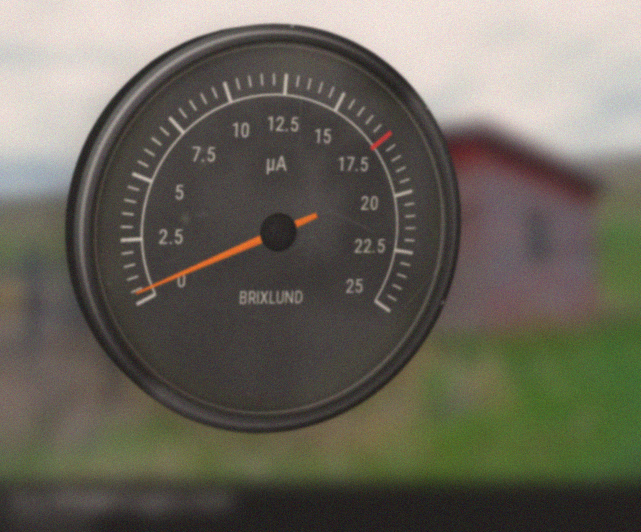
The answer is value=0.5 unit=µA
